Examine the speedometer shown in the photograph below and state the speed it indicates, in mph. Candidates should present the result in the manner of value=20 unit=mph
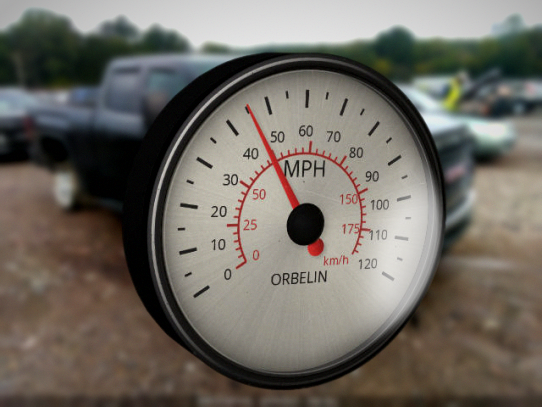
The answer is value=45 unit=mph
